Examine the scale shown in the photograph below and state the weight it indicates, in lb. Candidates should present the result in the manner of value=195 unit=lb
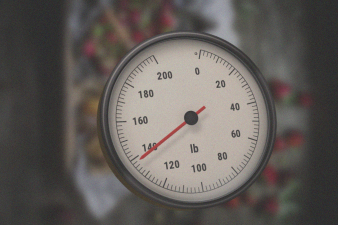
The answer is value=138 unit=lb
